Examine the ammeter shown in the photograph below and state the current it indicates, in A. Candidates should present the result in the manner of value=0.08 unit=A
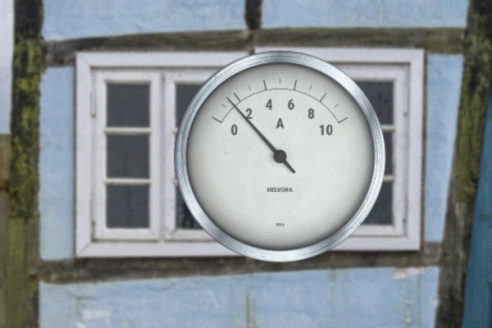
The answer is value=1.5 unit=A
